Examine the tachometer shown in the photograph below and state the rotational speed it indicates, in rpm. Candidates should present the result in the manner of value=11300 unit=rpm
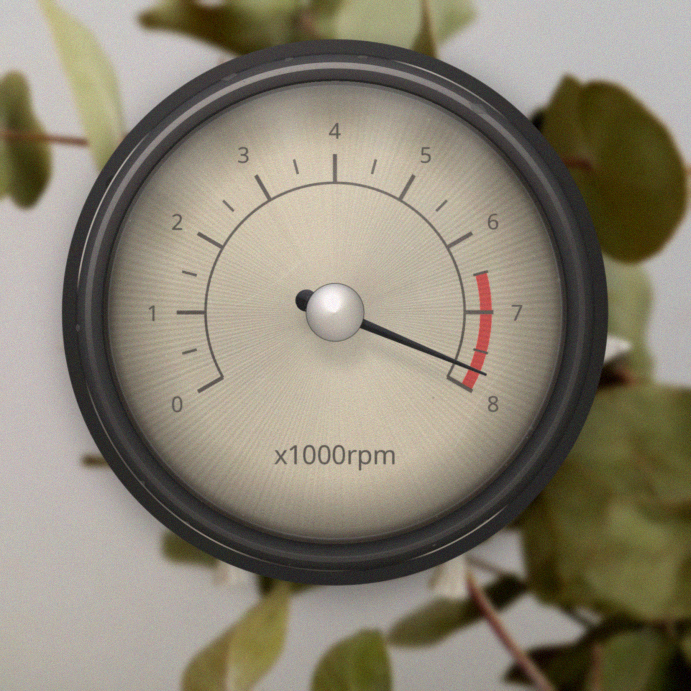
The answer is value=7750 unit=rpm
